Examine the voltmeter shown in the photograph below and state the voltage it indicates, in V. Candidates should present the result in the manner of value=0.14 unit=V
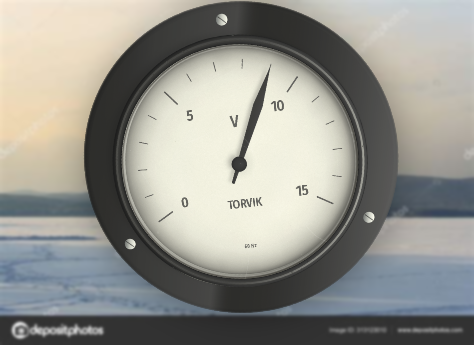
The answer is value=9 unit=V
